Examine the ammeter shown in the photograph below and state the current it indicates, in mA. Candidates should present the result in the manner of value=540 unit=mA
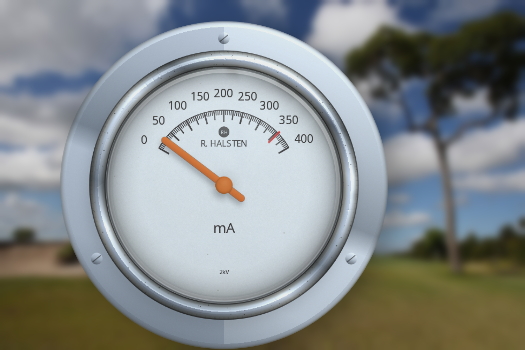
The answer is value=25 unit=mA
